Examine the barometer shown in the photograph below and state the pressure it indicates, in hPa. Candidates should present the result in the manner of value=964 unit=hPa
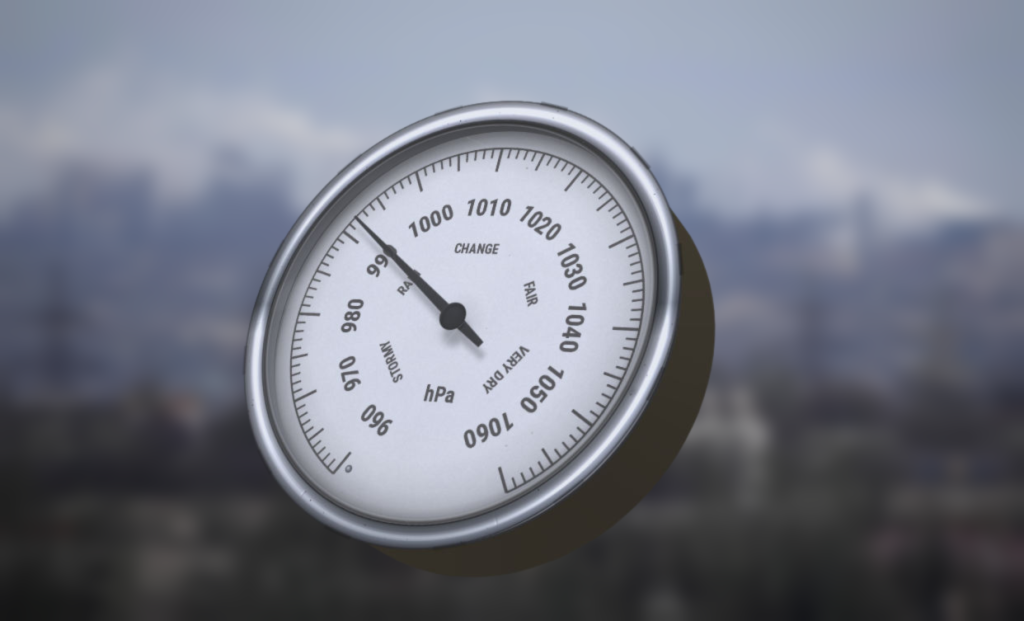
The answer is value=992 unit=hPa
